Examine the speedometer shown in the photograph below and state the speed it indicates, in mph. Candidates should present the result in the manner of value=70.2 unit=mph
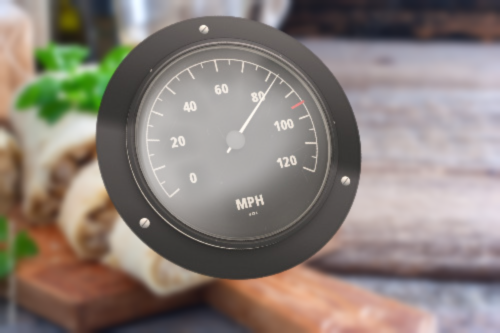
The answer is value=82.5 unit=mph
